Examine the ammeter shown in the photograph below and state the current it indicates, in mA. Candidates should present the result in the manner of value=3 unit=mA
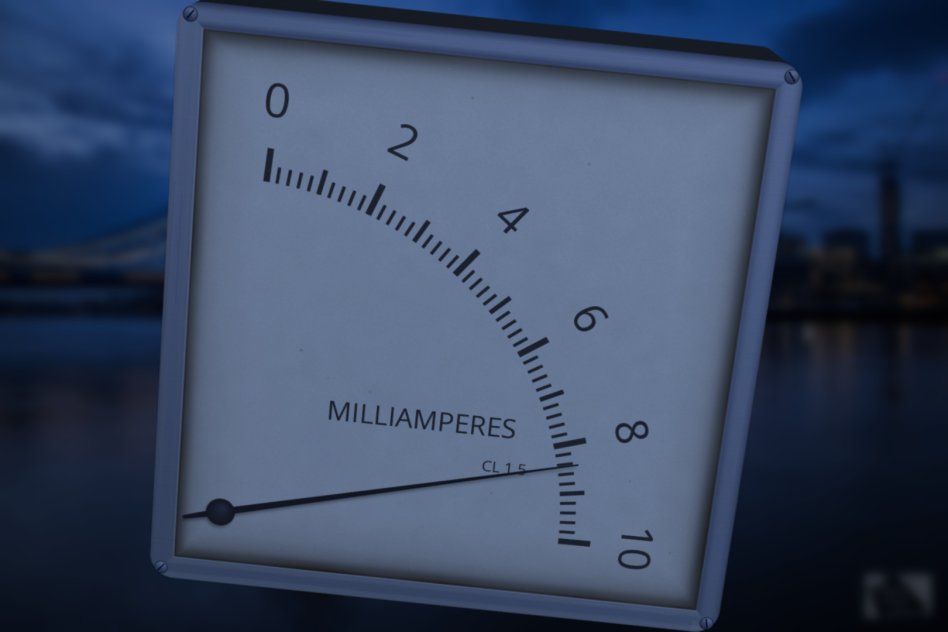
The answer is value=8.4 unit=mA
